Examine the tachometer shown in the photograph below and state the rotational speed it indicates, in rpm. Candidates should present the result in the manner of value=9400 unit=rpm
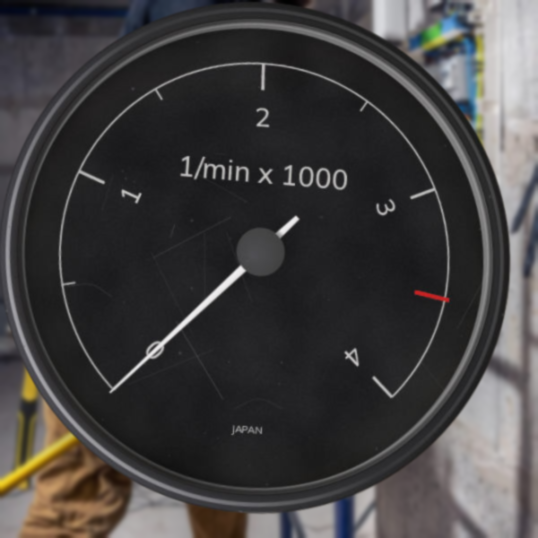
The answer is value=0 unit=rpm
